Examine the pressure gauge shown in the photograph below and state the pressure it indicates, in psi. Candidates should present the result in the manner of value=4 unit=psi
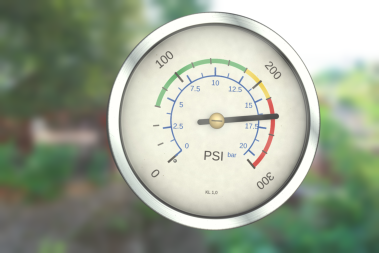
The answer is value=240 unit=psi
